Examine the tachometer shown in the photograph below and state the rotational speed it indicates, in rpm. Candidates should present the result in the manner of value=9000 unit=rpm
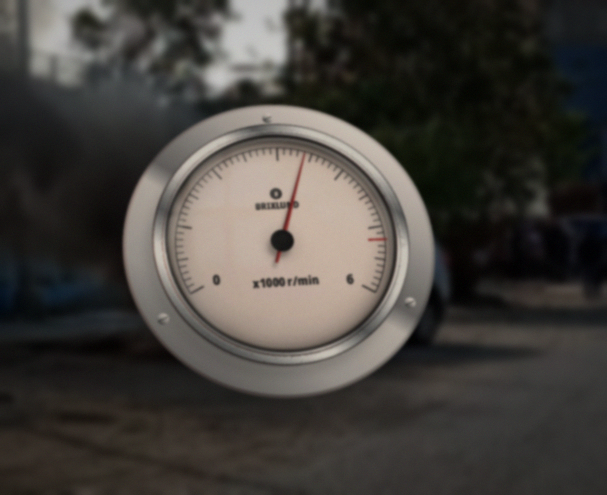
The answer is value=3400 unit=rpm
